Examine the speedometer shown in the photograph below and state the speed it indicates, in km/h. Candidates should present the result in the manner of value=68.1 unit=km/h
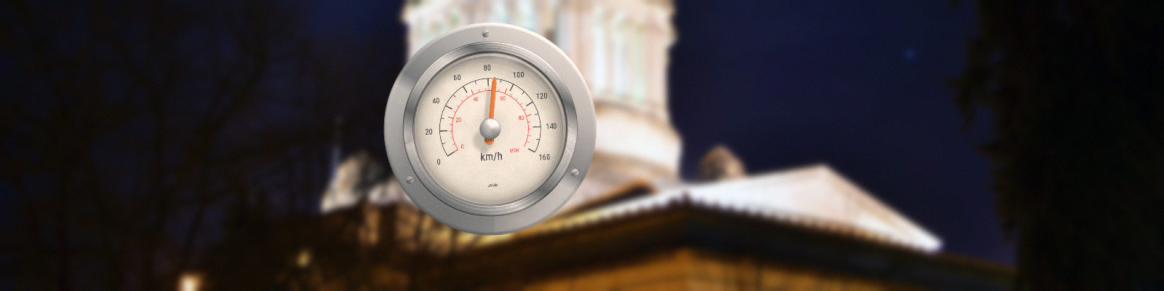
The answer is value=85 unit=km/h
